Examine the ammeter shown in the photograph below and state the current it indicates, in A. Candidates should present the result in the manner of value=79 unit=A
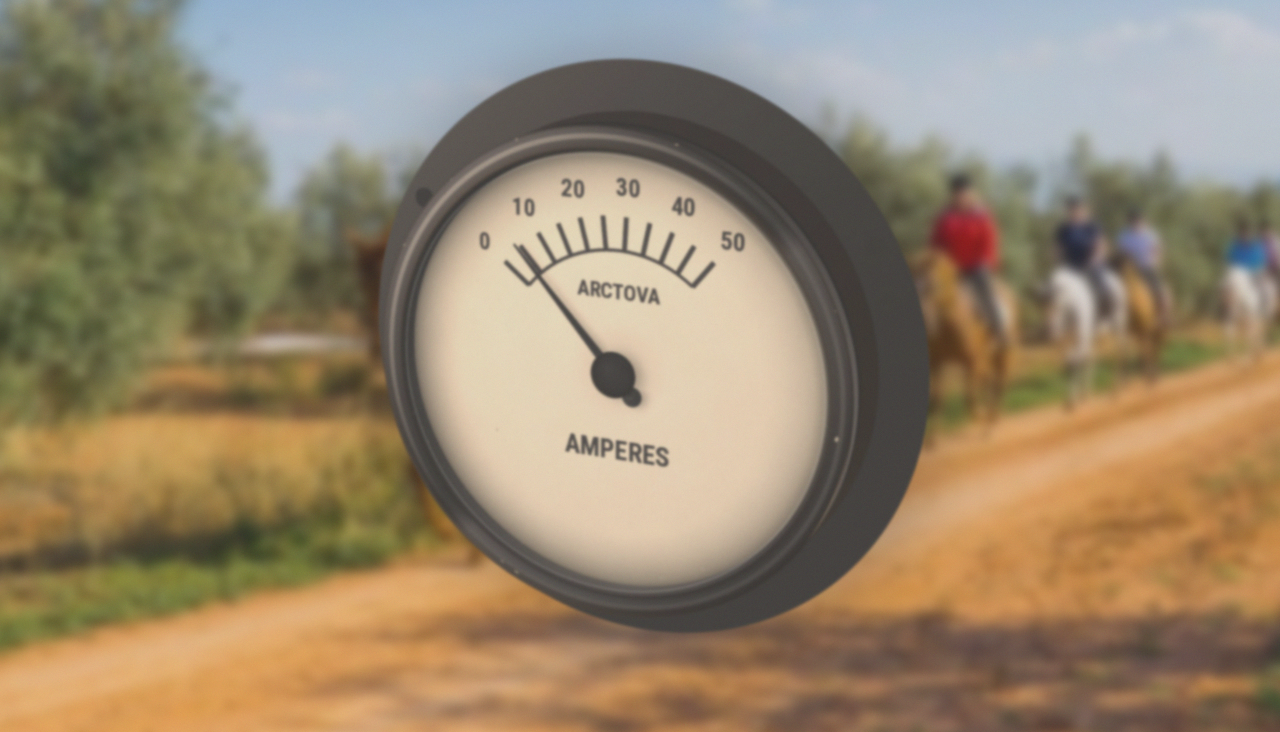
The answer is value=5 unit=A
